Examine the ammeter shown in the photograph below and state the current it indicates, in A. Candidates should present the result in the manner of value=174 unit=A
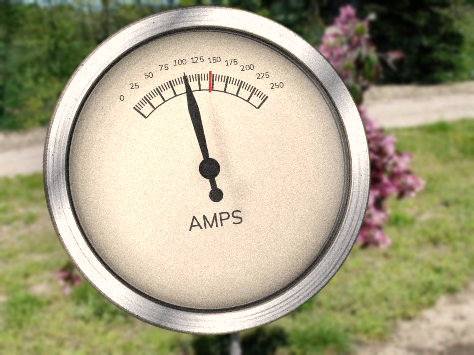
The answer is value=100 unit=A
